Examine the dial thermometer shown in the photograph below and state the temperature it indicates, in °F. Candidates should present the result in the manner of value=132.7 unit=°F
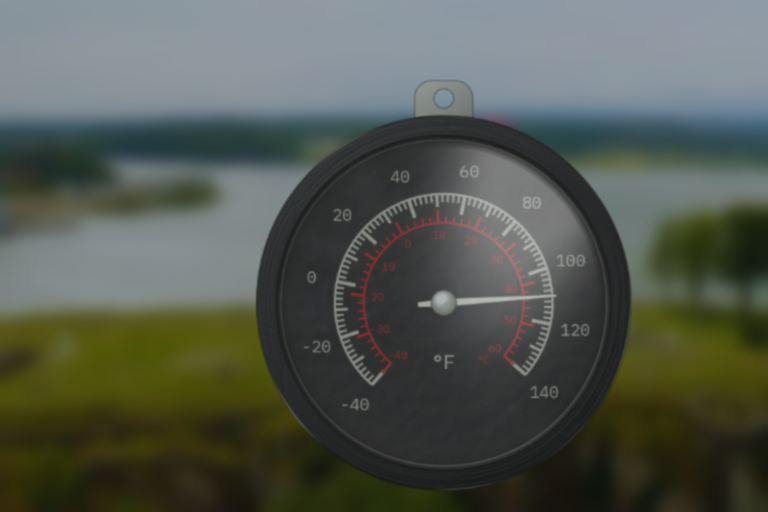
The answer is value=110 unit=°F
